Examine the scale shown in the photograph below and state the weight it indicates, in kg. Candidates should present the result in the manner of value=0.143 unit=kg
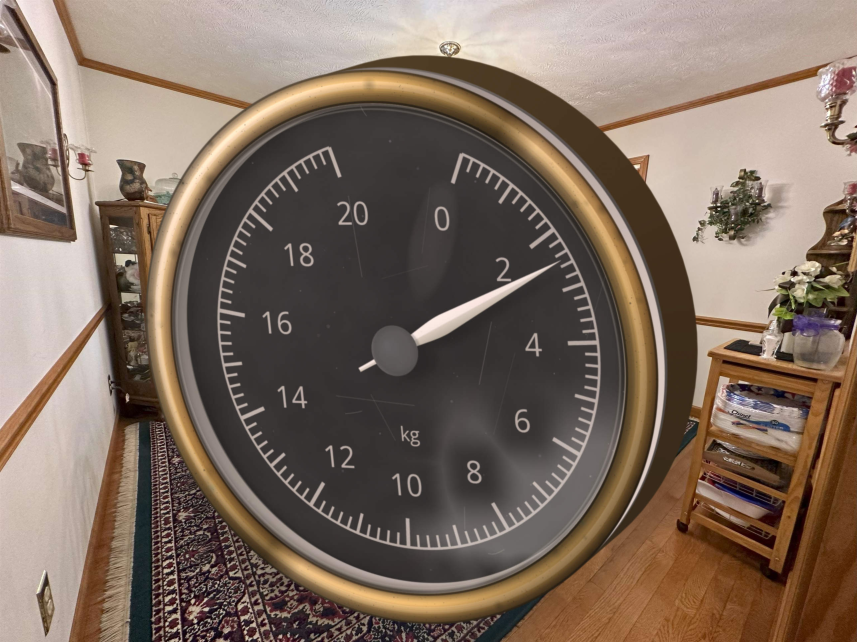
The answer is value=2.5 unit=kg
